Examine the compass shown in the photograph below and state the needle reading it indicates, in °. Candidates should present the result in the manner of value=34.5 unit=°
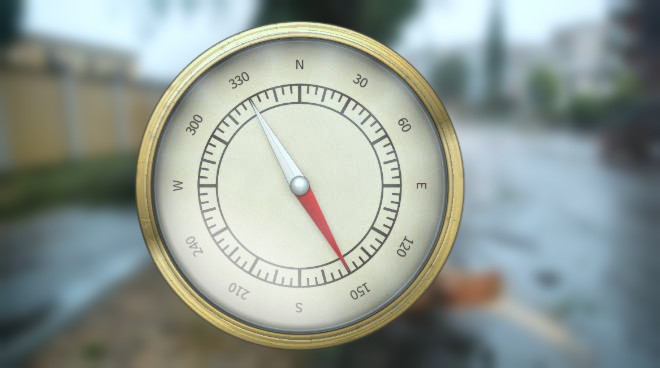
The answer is value=150 unit=°
